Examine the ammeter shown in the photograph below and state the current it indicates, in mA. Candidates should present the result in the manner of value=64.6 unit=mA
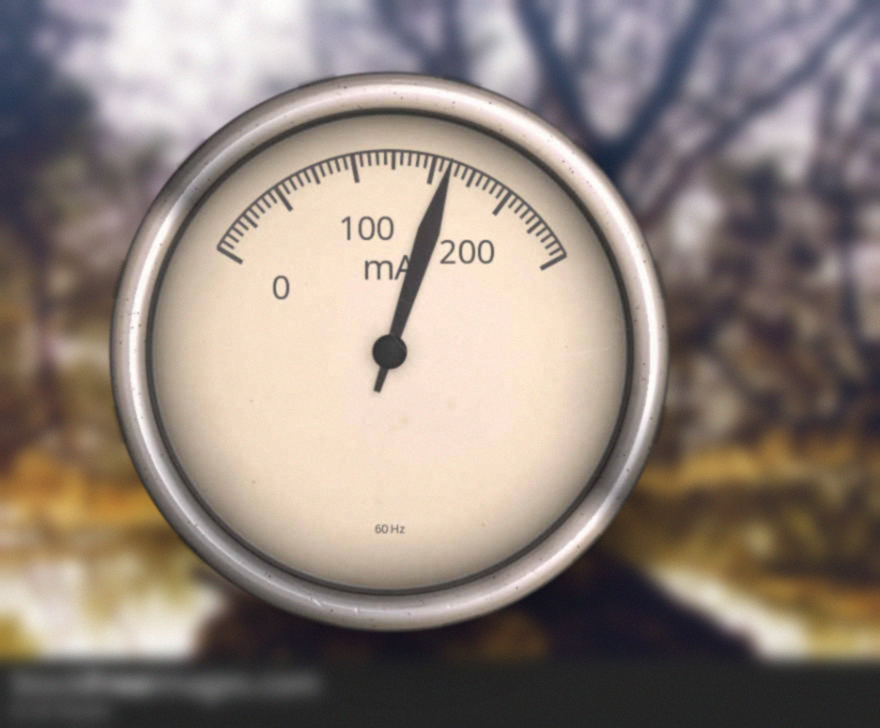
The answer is value=160 unit=mA
